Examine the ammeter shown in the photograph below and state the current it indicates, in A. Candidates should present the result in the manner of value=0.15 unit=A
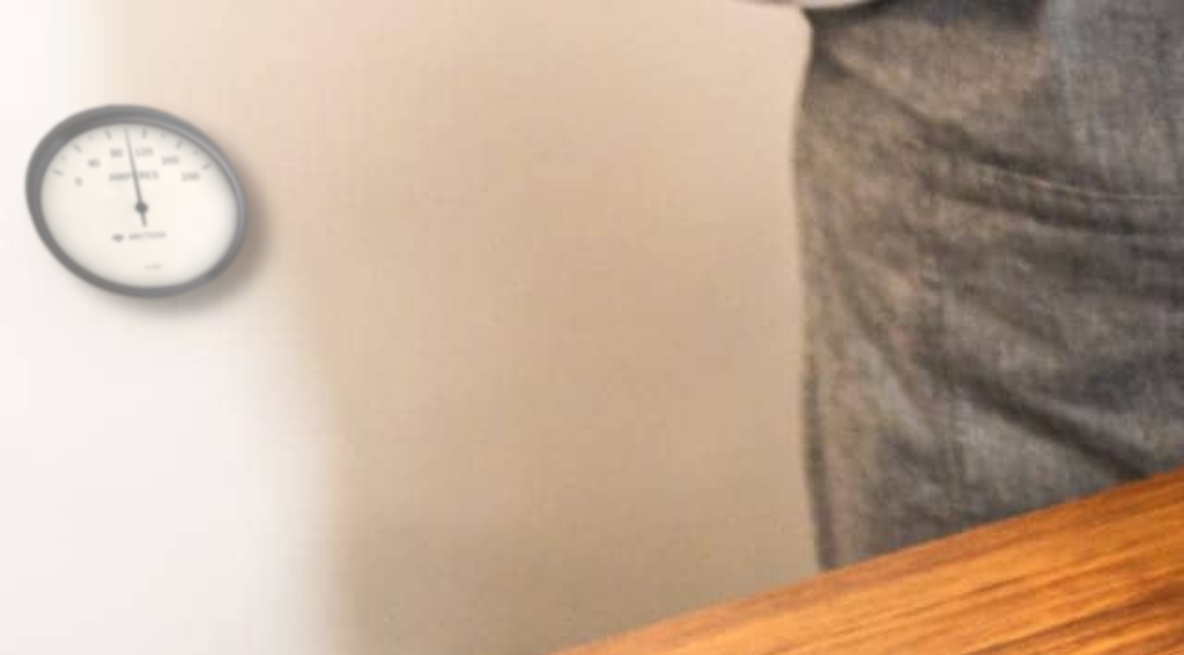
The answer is value=100 unit=A
